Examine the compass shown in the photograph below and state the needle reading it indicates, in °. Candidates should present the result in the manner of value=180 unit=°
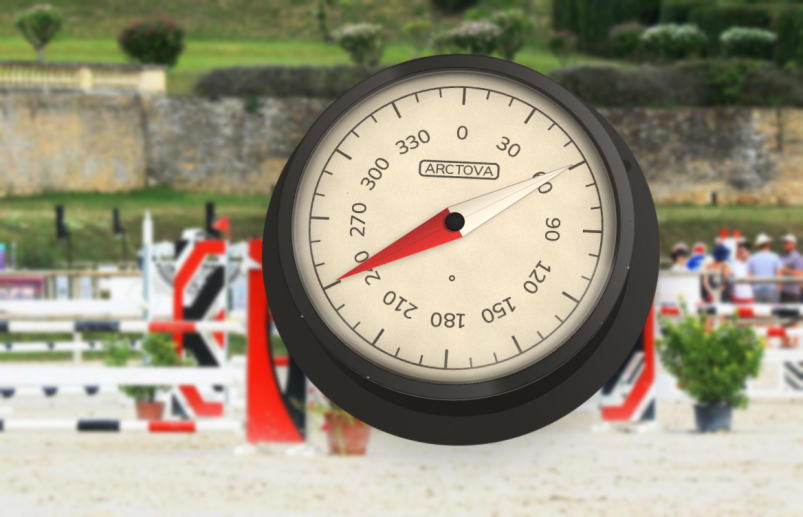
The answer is value=240 unit=°
